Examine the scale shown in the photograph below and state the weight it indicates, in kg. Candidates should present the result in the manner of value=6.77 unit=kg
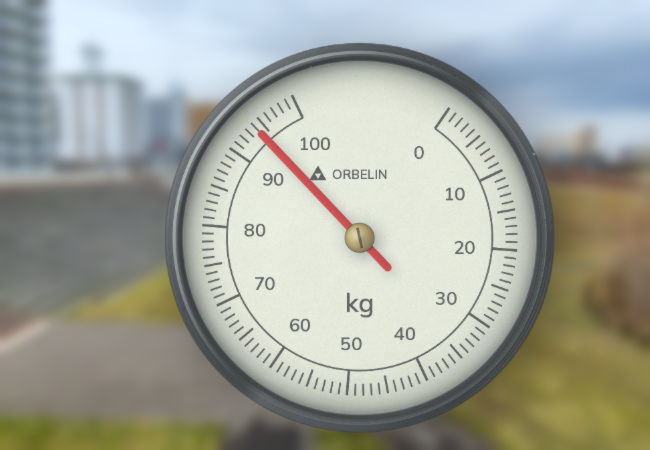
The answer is value=94 unit=kg
